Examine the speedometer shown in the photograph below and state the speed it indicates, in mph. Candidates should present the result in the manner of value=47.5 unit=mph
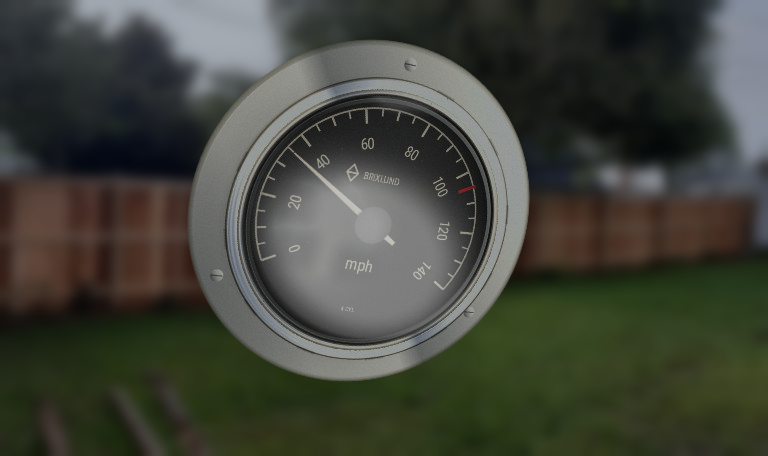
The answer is value=35 unit=mph
